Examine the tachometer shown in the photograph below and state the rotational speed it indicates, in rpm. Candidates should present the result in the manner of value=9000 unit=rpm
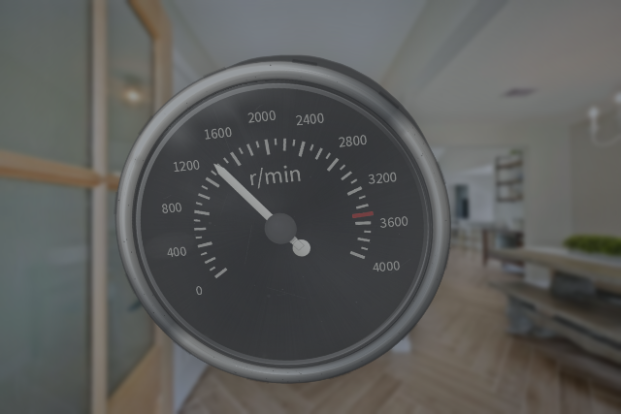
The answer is value=1400 unit=rpm
